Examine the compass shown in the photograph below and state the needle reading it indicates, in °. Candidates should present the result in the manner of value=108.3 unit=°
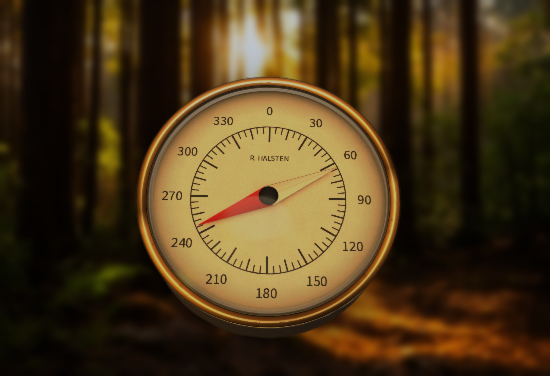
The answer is value=245 unit=°
